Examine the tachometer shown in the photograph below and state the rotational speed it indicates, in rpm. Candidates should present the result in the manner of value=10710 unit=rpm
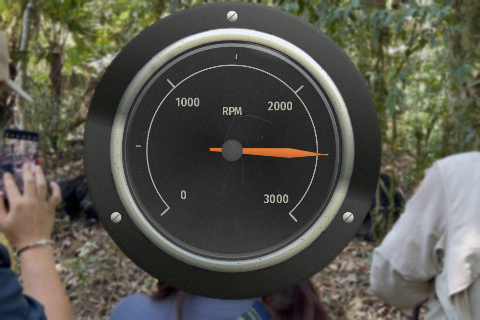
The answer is value=2500 unit=rpm
